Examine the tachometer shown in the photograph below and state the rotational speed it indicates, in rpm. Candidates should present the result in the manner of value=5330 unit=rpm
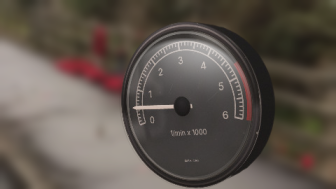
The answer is value=500 unit=rpm
